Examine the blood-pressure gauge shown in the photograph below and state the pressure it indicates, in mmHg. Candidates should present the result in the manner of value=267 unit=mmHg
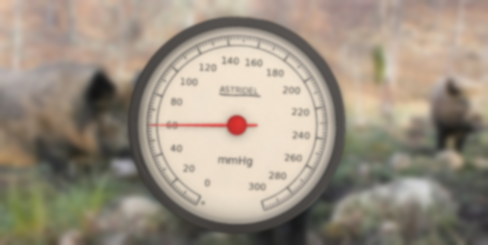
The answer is value=60 unit=mmHg
